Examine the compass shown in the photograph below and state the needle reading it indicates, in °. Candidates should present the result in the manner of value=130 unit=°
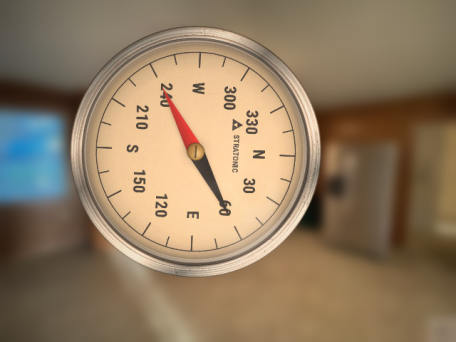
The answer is value=240 unit=°
